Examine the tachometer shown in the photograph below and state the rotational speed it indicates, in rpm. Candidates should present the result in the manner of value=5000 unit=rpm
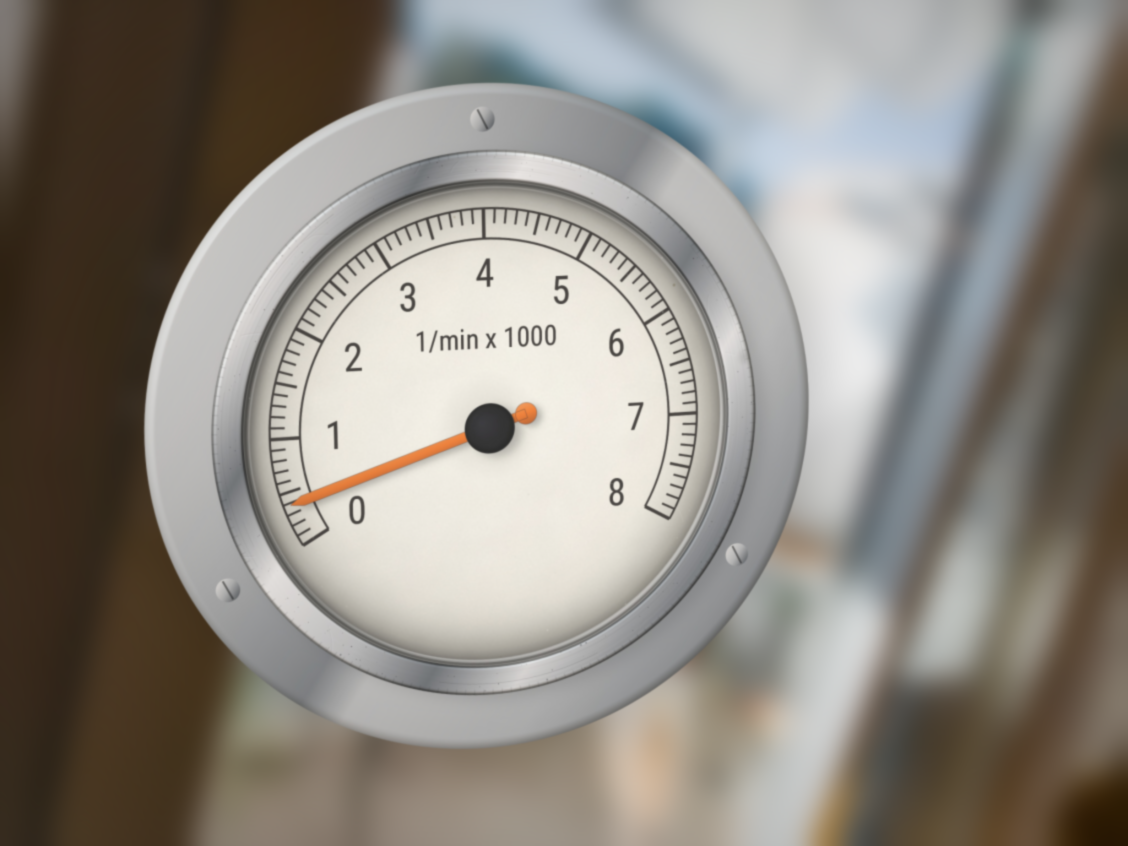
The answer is value=400 unit=rpm
